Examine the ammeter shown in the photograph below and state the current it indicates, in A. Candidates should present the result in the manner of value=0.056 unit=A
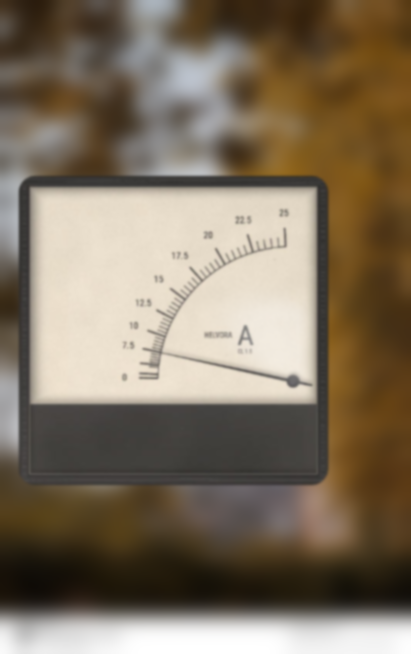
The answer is value=7.5 unit=A
